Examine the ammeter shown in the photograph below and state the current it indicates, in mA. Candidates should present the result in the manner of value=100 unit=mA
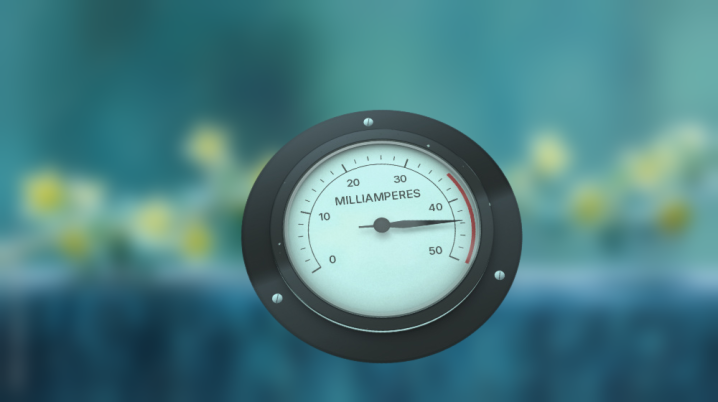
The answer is value=44 unit=mA
